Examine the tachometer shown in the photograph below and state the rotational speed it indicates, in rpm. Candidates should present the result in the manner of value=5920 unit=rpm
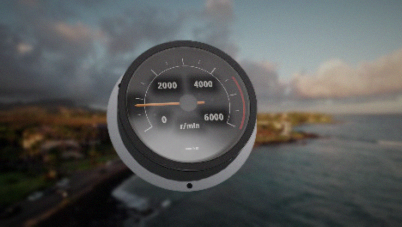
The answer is value=750 unit=rpm
